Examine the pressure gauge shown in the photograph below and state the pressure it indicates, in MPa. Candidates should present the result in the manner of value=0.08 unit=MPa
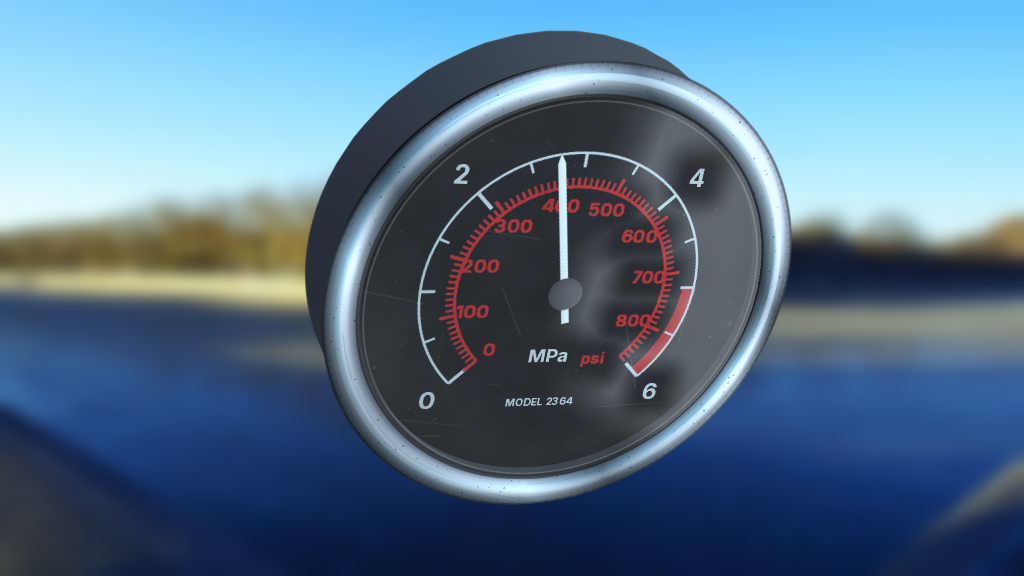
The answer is value=2.75 unit=MPa
